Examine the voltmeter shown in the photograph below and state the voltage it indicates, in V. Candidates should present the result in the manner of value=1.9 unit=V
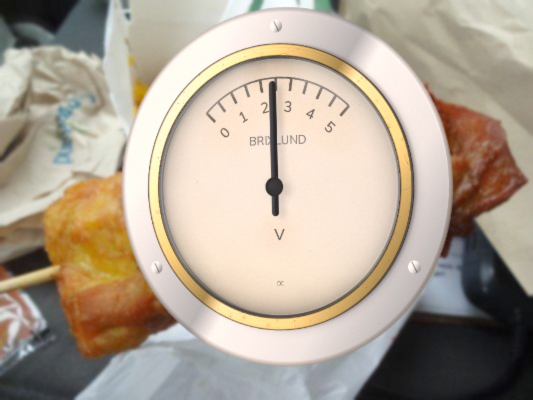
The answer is value=2.5 unit=V
